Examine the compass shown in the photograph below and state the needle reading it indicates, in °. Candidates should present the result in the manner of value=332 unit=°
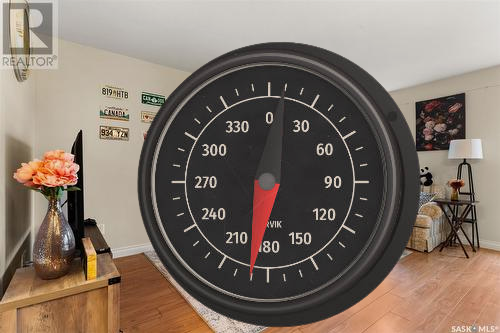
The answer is value=190 unit=°
